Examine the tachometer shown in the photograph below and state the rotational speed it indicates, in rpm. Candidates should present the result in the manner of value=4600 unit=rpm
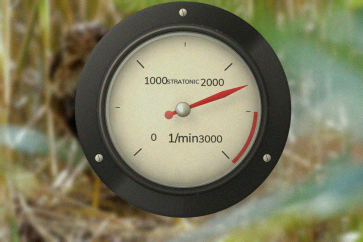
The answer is value=2250 unit=rpm
